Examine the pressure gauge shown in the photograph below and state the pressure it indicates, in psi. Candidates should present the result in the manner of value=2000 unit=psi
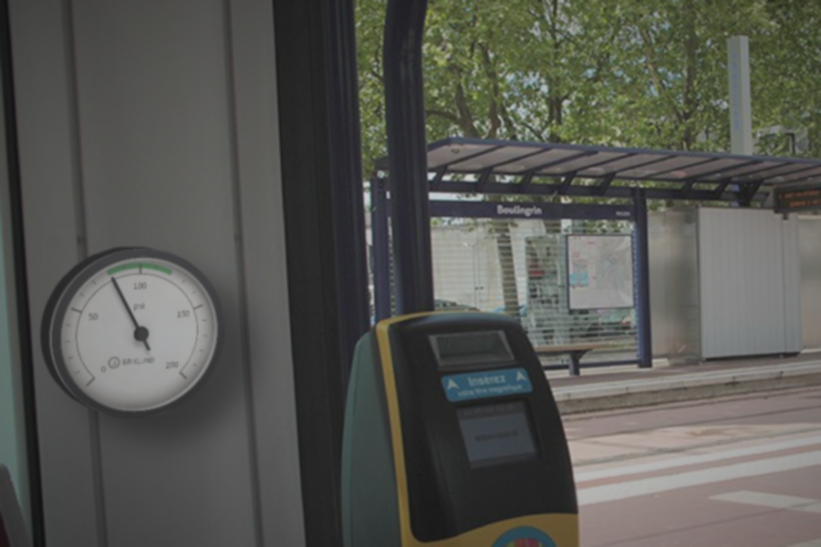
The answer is value=80 unit=psi
